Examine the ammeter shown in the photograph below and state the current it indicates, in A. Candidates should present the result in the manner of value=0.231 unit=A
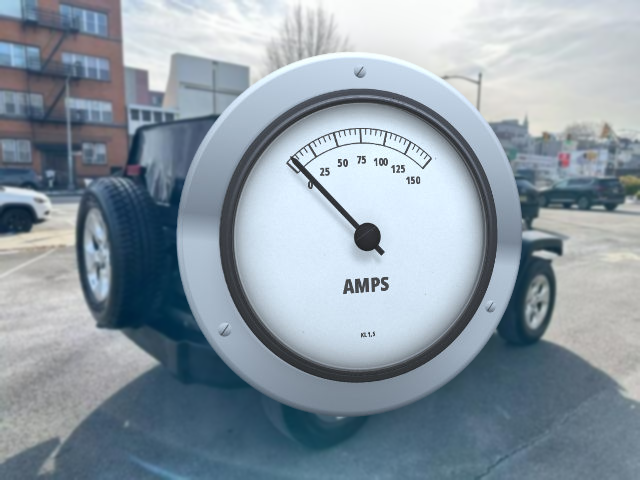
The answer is value=5 unit=A
